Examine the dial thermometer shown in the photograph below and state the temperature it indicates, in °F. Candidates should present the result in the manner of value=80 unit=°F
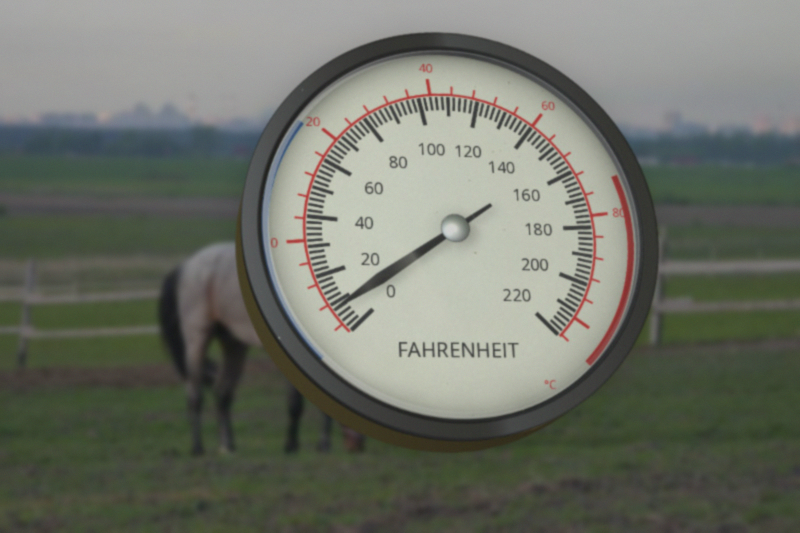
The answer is value=8 unit=°F
